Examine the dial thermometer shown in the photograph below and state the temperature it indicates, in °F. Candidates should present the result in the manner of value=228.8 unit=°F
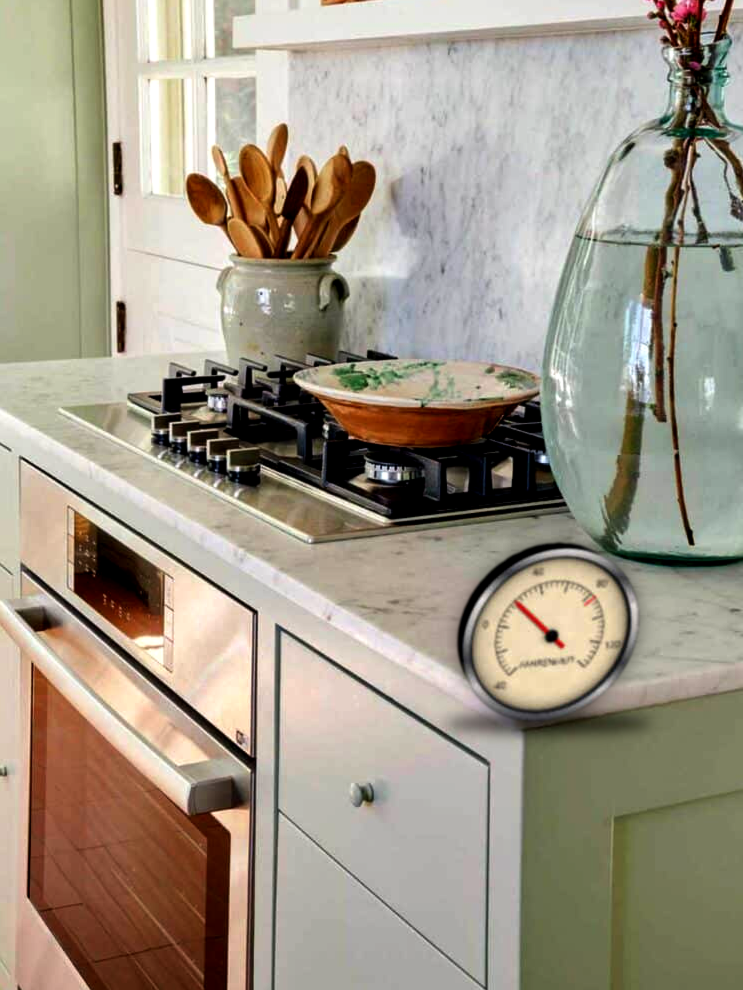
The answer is value=20 unit=°F
